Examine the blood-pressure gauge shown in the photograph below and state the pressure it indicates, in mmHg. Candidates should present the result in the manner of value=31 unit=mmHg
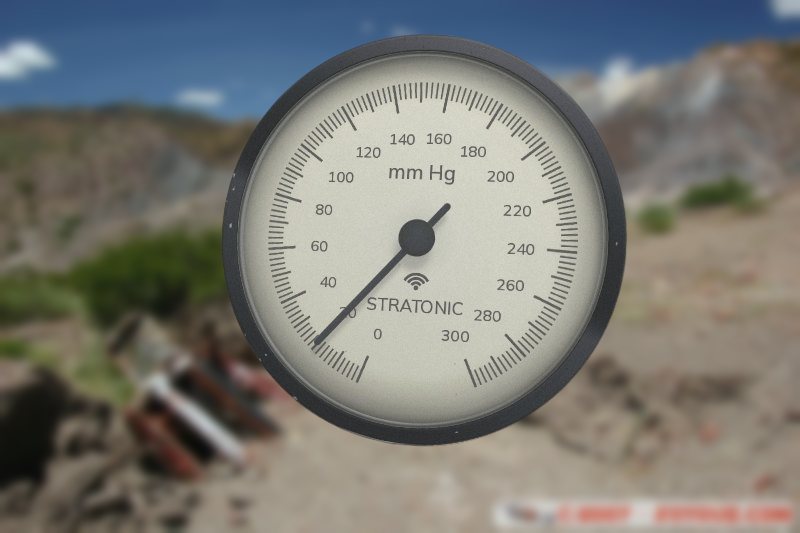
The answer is value=20 unit=mmHg
